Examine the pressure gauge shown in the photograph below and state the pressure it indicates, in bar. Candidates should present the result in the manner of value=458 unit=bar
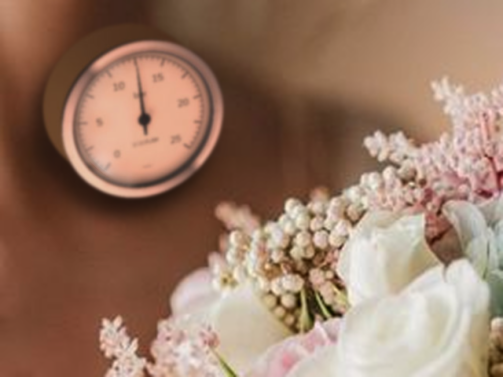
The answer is value=12.5 unit=bar
